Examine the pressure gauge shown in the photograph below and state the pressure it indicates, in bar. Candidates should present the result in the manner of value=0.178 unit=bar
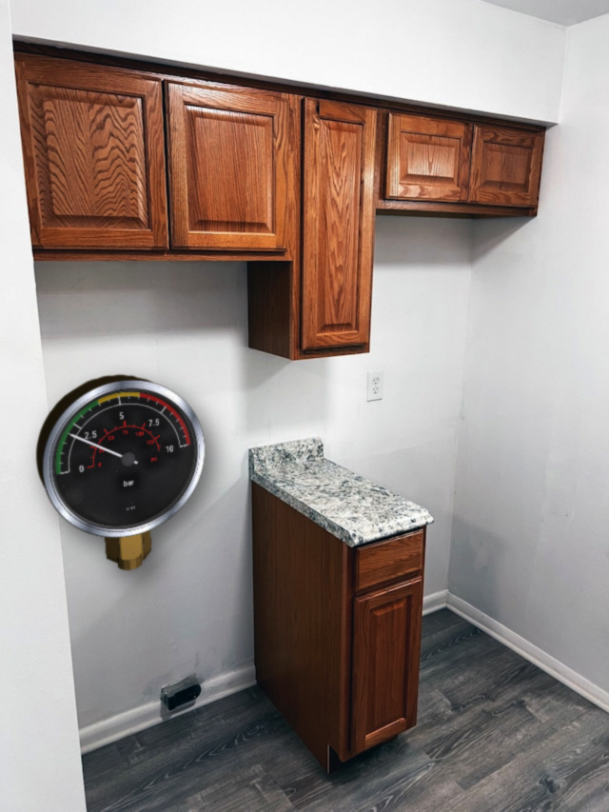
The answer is value=2 unit=bar
